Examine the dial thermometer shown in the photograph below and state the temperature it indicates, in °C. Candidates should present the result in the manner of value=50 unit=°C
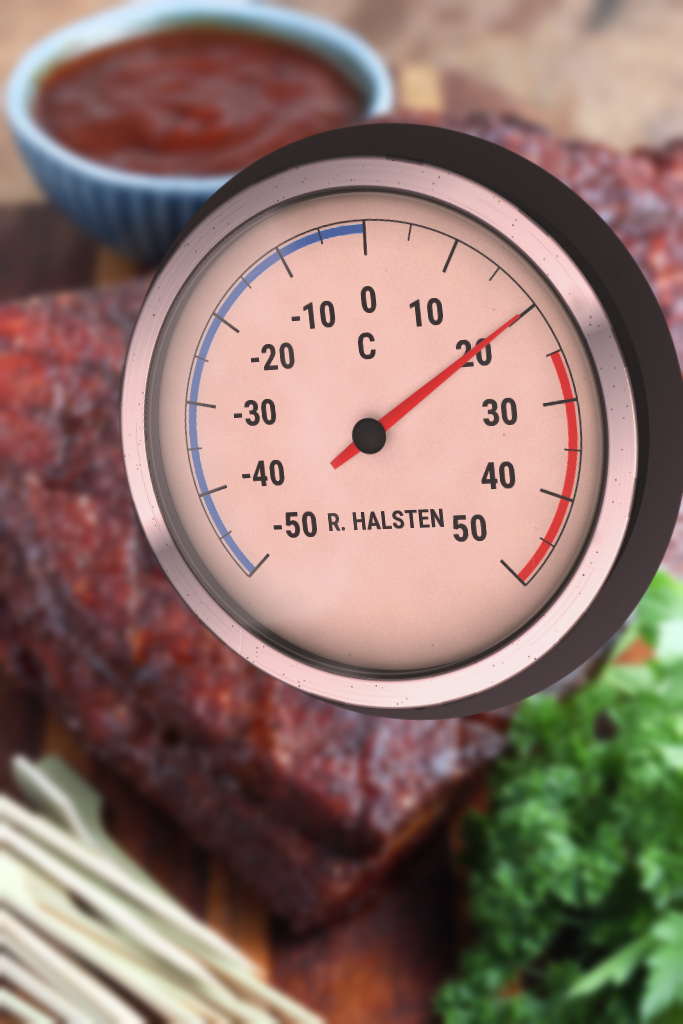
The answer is value=20 unit=°C
